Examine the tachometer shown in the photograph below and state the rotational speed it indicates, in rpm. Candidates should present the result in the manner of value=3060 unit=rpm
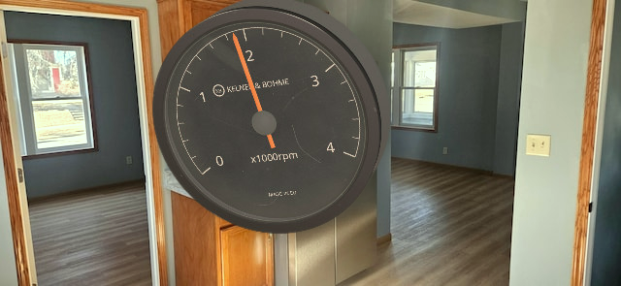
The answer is value=1900 unit=rpm
